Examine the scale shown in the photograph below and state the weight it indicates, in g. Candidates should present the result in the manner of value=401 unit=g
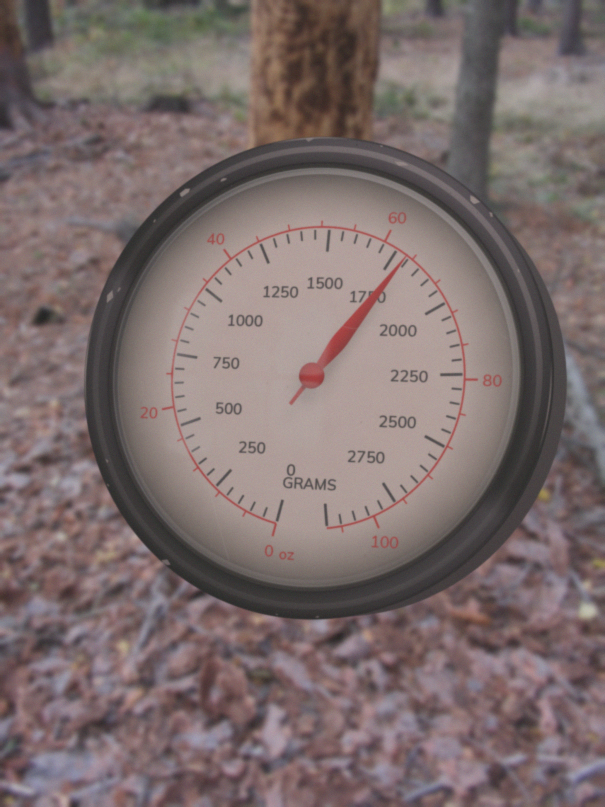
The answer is value=1800 unit=g
